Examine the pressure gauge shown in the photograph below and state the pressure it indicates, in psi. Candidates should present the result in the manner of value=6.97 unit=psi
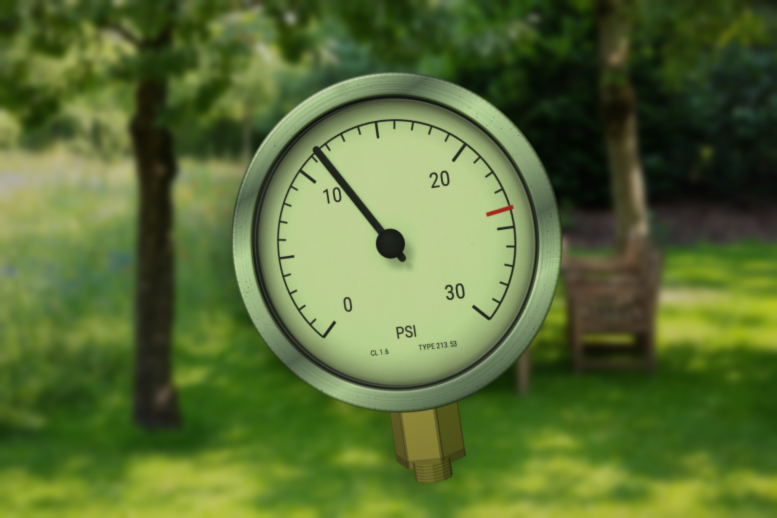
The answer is value=11.5 unit=psi
